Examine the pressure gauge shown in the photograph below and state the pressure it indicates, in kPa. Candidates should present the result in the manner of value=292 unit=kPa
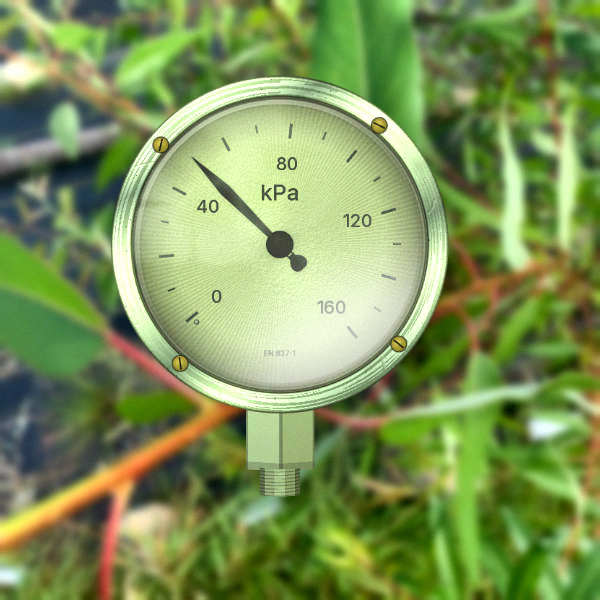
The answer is value=50 unit=kPa
